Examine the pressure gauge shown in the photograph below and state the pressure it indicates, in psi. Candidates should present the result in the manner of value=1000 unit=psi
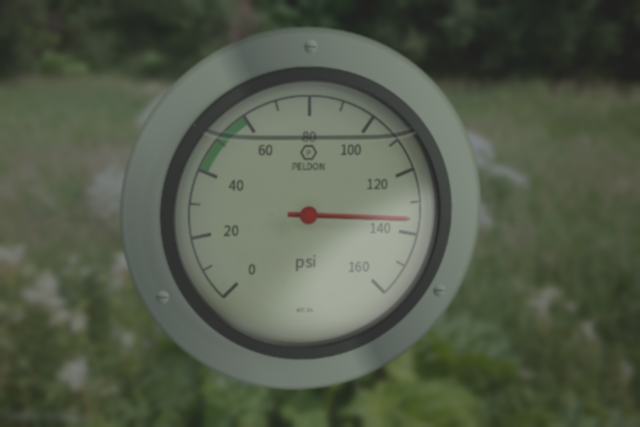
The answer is value=135 unit=psi
